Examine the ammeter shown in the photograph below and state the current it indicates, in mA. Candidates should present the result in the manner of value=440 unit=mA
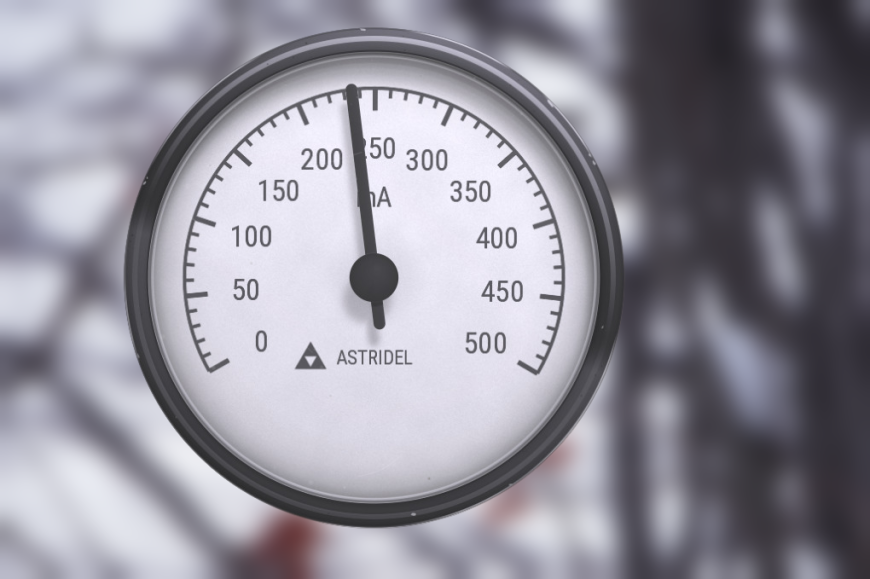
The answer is value=235 unit=mA
